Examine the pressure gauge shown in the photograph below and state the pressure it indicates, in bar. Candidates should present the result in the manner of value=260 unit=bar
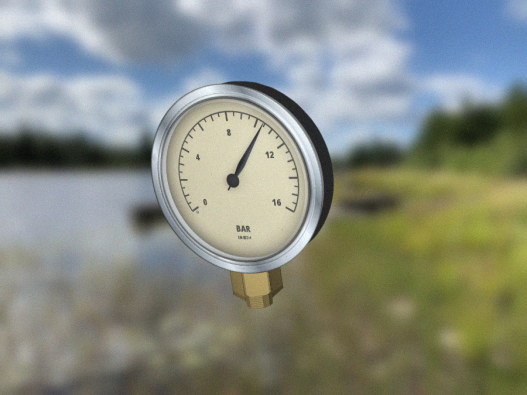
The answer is value=10.5 unit=bar
